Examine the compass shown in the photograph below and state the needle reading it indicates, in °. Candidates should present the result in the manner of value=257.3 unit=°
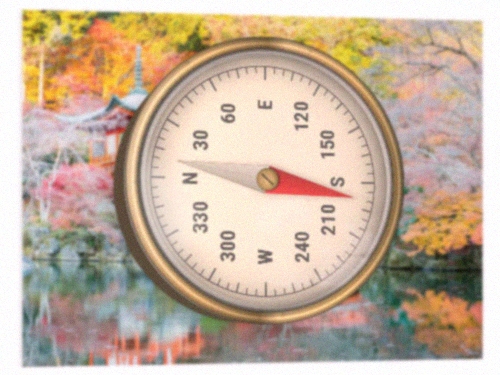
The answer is value=190 unit=°
